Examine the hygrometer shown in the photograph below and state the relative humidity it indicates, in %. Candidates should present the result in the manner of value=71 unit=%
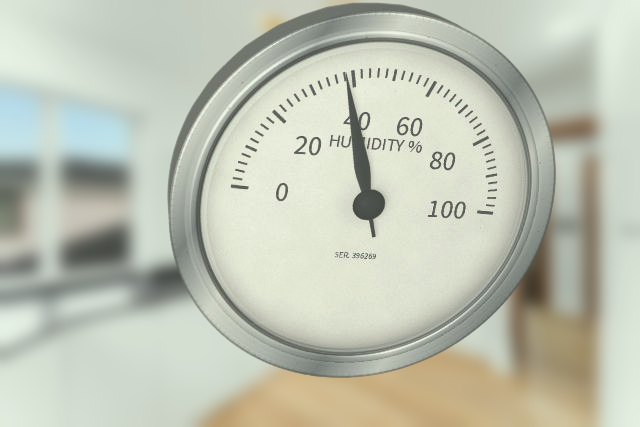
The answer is value=38 unit=%
